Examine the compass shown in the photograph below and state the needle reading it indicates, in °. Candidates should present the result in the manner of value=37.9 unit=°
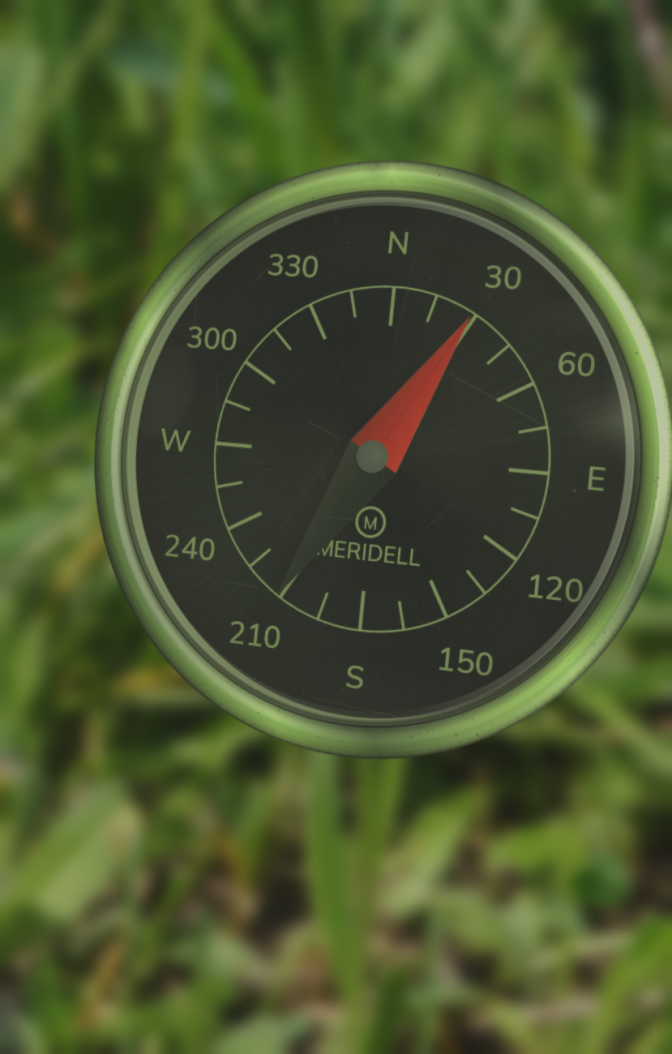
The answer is value=30 unit=°
